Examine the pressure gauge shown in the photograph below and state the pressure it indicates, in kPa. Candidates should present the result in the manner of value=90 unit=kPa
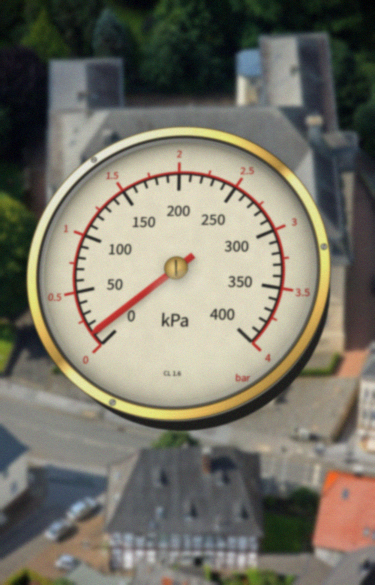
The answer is value=10 unit=kPa
